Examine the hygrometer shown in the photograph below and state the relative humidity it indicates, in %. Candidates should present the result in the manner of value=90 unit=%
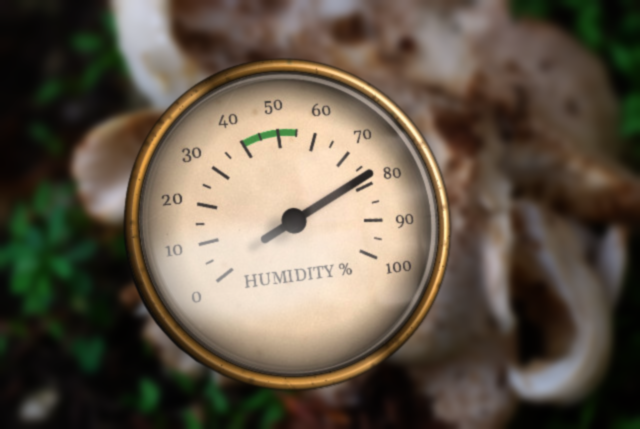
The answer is value=77.5 unit=%
